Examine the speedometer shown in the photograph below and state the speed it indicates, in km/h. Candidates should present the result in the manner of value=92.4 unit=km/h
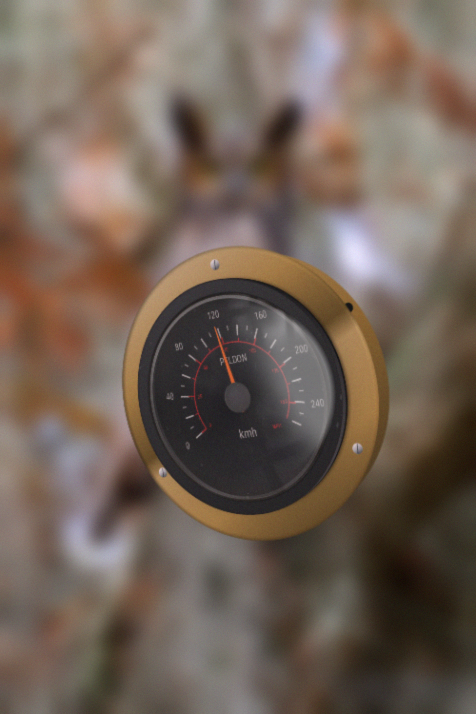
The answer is value=120 unit=km/h
